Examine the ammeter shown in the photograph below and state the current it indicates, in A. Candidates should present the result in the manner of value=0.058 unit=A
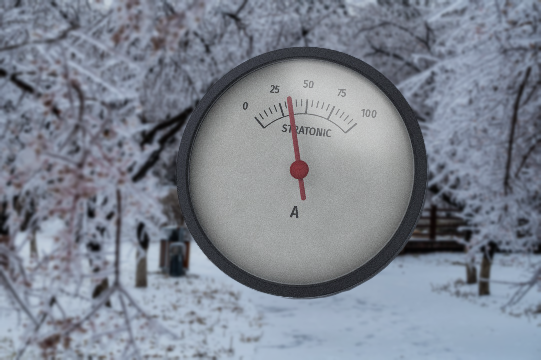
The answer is value=35 unit=A
